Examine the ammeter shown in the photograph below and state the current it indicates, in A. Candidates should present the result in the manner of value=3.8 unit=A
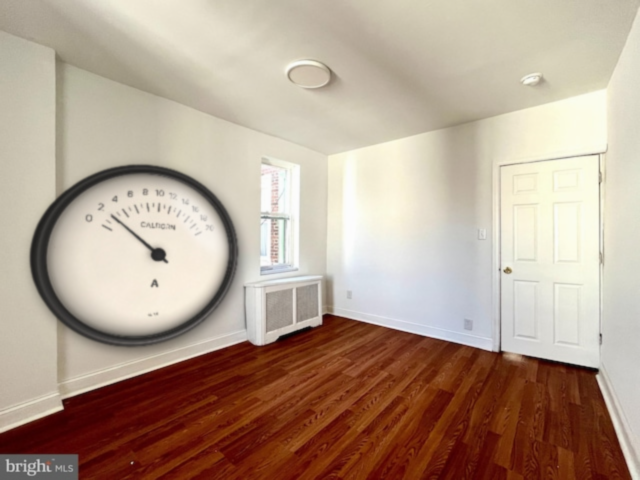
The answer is value=2 unit=A
